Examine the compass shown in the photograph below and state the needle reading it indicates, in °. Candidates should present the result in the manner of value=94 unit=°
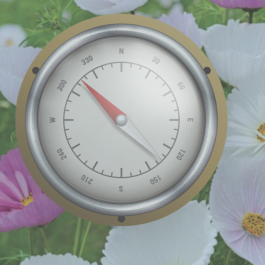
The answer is value=315 unit=°
